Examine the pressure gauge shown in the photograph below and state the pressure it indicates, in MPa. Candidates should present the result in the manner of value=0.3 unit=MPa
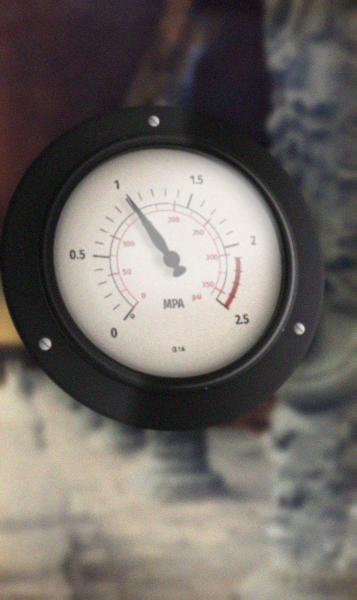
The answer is value=1 unit=MPa
